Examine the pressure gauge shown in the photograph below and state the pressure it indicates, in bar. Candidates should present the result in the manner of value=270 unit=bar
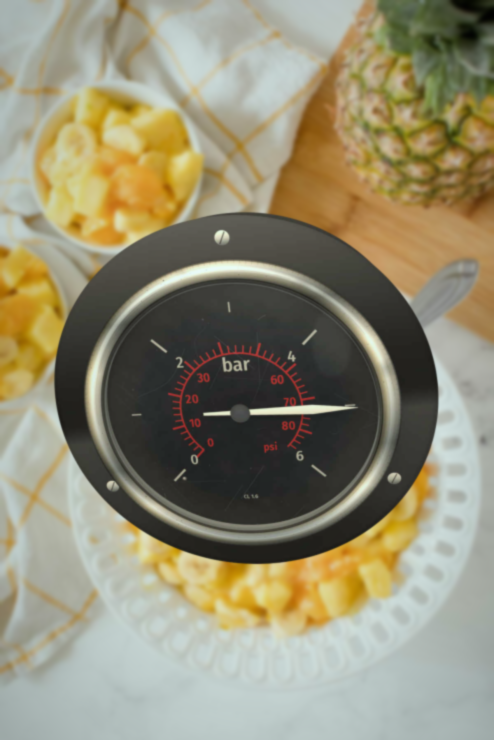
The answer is value=5 unit=bar
